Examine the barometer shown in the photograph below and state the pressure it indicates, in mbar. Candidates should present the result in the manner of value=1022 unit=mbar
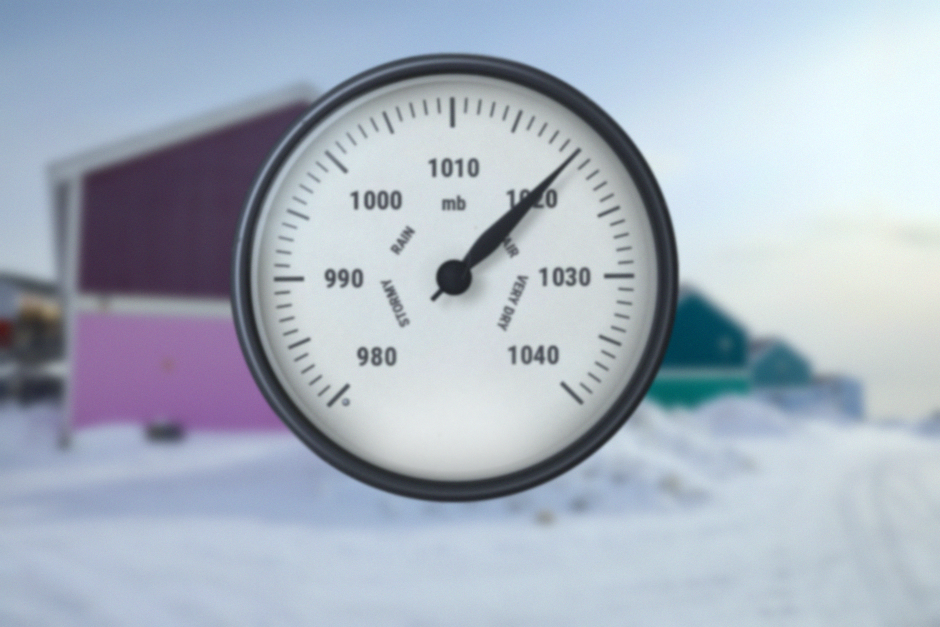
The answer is value=1020 unit=mbar
